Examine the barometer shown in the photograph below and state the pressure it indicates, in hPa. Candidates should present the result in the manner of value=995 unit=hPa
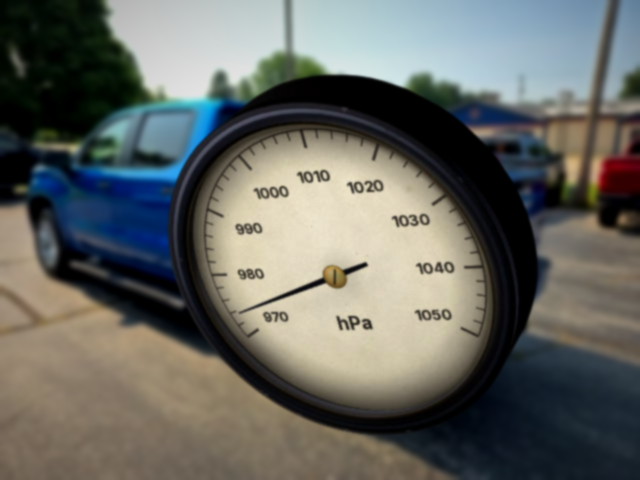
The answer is value=974 unit=hPa
